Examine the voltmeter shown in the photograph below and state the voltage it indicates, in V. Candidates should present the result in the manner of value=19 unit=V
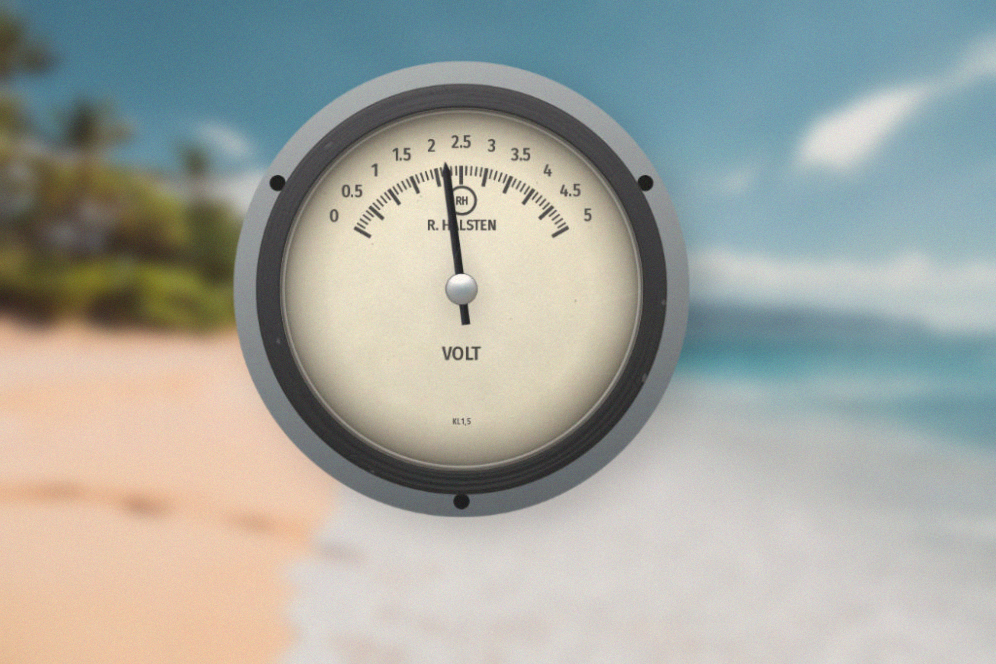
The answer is value=2.2 unit=V
